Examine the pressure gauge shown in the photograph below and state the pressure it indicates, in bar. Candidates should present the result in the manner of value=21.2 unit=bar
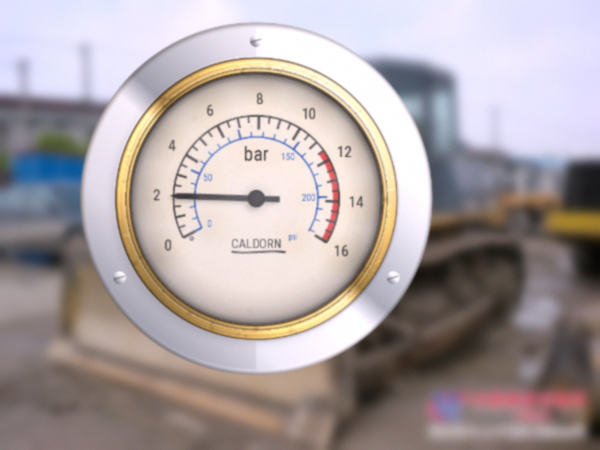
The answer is value=2 unit=bar
